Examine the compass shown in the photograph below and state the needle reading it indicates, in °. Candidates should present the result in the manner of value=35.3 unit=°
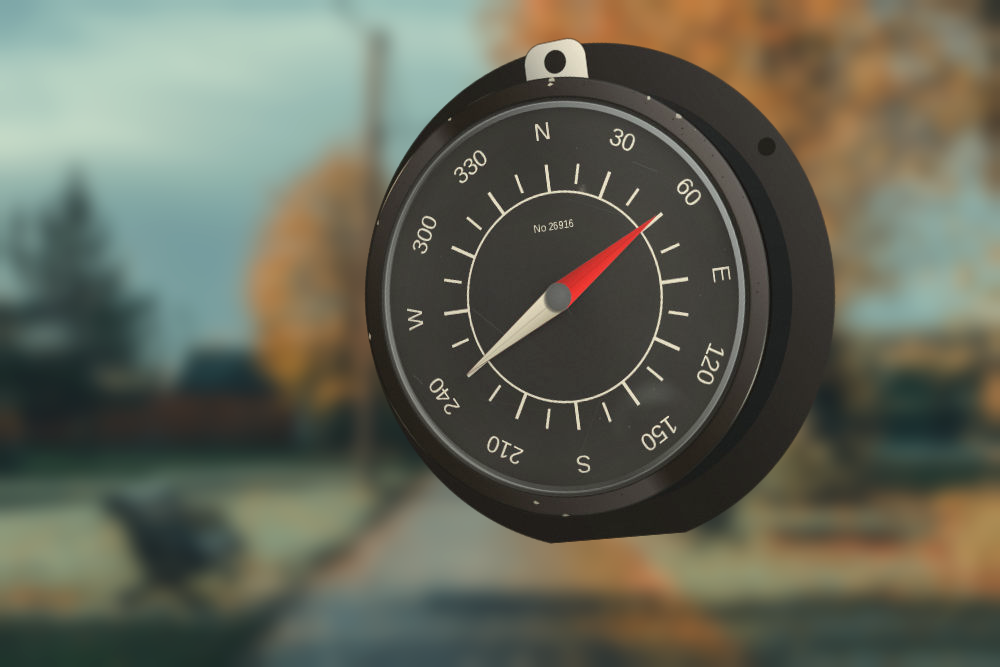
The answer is value=60 unit=°
